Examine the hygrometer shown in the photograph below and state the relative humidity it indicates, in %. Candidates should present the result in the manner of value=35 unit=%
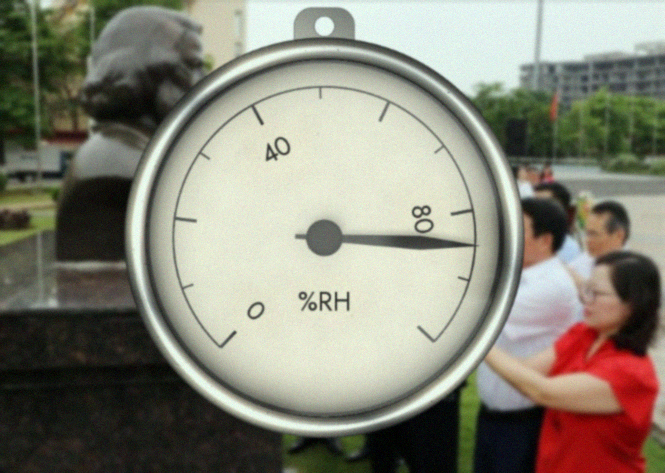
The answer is value=85 unit=%
